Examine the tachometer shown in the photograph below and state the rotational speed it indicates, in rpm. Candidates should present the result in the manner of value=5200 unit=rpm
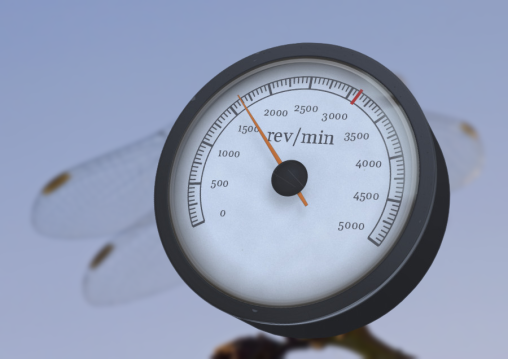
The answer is value=1650 unit=rpm
